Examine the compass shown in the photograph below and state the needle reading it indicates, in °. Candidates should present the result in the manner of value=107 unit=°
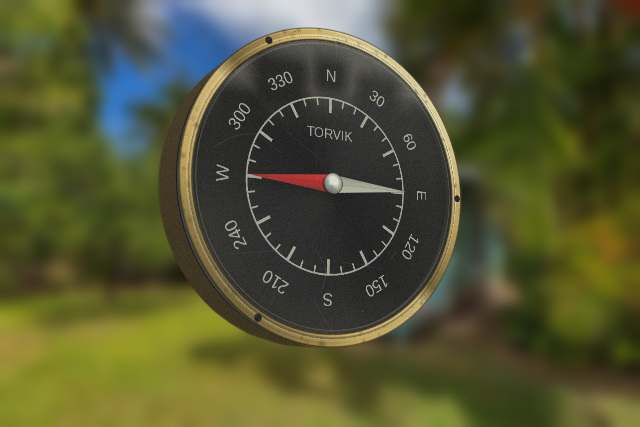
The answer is value=270 unit=°
